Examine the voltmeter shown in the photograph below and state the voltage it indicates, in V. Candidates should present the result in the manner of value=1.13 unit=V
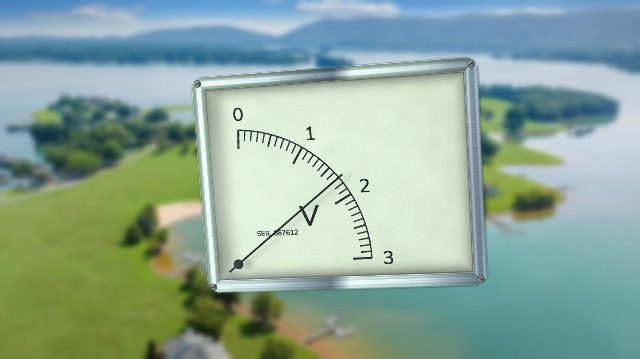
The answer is value=1.7 unit=V
